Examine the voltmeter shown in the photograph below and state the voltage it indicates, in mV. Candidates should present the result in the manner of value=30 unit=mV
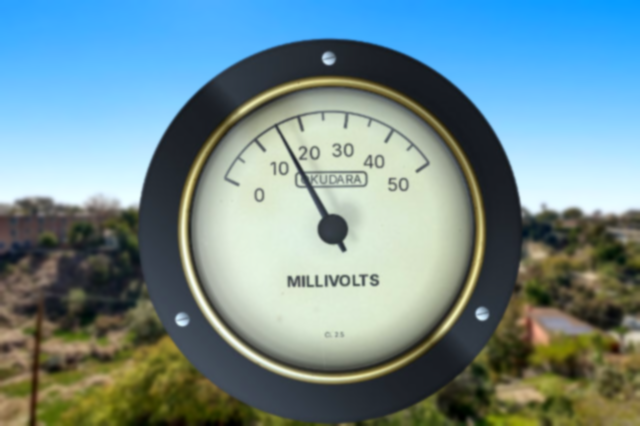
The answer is value=15 unit=mV
